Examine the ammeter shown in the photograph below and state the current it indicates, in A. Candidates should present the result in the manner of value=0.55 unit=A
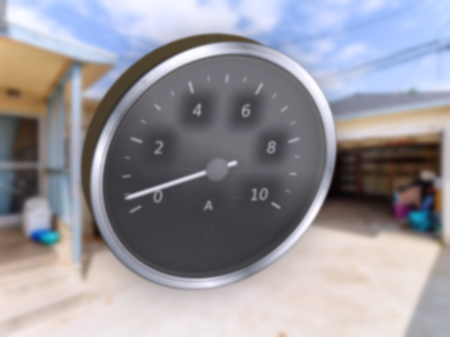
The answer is value=0.5 unit=A
